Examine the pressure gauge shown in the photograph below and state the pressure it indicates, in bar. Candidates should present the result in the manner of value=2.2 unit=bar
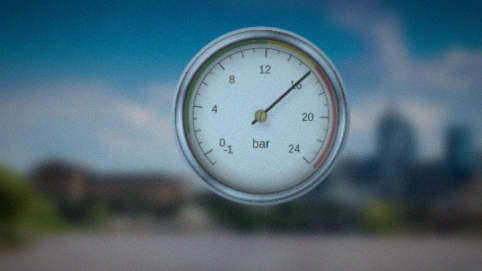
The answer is value=16 unit=bar
